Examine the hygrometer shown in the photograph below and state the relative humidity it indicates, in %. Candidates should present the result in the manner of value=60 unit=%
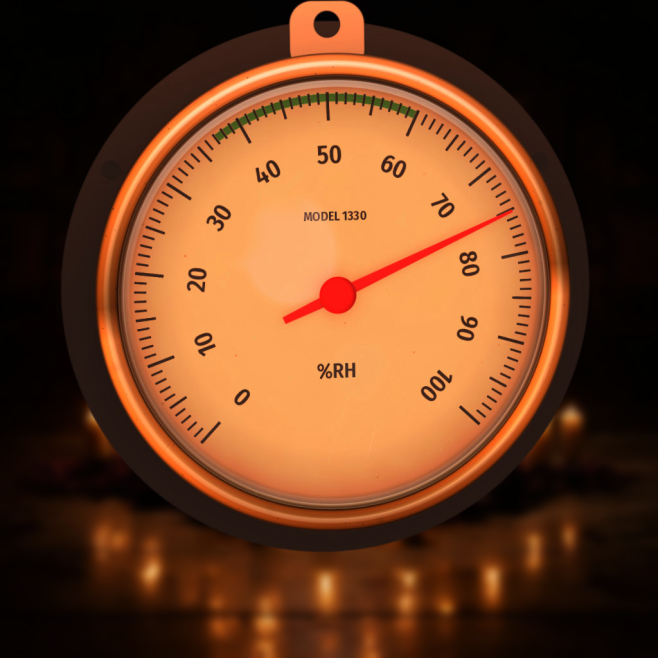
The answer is value=75 unit=%
